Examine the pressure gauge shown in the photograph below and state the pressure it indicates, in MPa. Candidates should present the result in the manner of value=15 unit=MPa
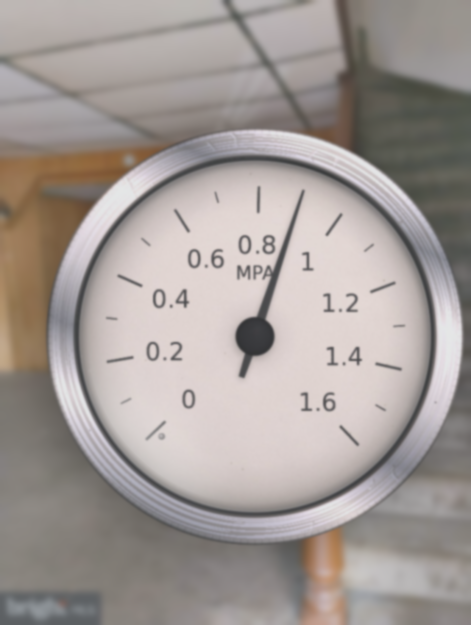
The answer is value=0.9 unit=MPa
